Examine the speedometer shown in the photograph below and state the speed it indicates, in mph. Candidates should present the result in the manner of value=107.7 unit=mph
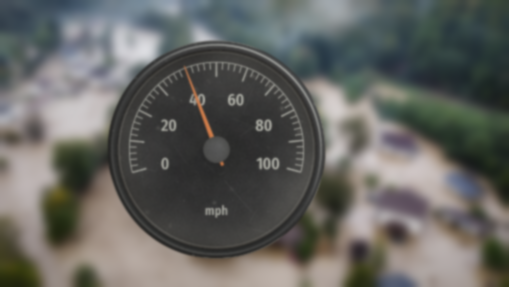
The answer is value=40 unit=mph
